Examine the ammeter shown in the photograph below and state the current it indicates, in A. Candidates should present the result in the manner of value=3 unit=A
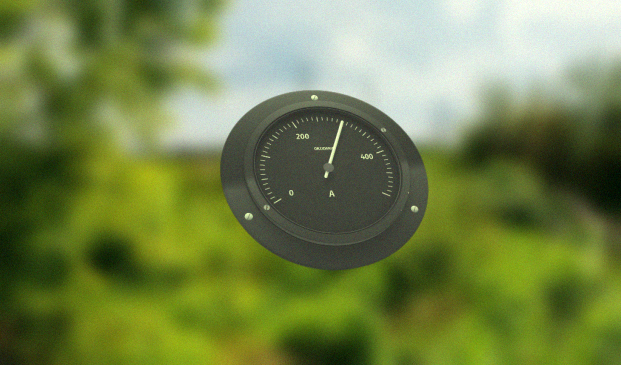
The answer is value=300 unit=A
